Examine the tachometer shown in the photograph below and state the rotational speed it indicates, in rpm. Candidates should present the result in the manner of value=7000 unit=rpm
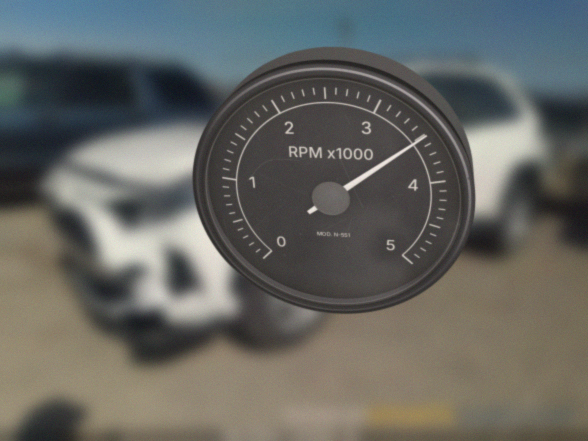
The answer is value=3500 unit=rpm
